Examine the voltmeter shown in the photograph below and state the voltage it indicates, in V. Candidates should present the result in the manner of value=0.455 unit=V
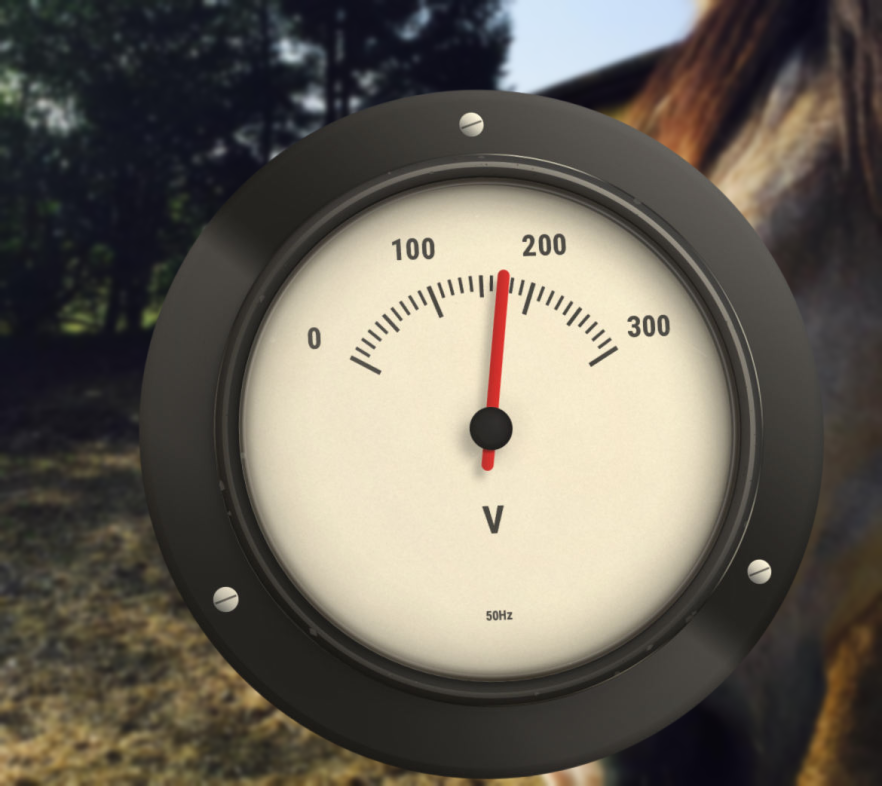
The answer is value=170 unit=V
